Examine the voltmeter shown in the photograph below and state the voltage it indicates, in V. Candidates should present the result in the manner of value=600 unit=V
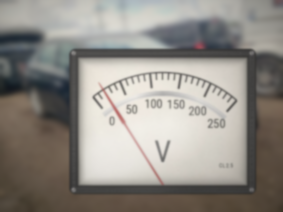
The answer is value=20 unit=V
